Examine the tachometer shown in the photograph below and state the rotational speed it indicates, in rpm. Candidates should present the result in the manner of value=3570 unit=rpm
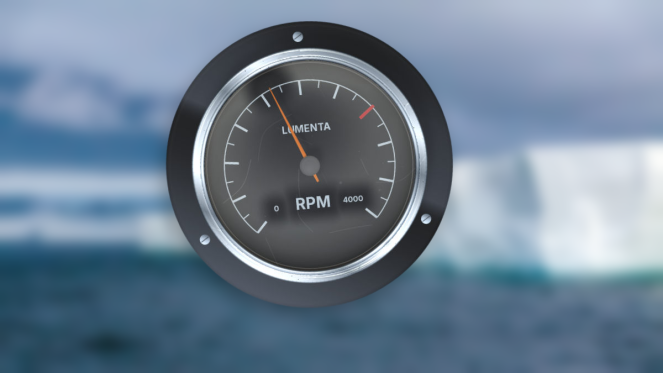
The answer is value=1700 unit=rpm
